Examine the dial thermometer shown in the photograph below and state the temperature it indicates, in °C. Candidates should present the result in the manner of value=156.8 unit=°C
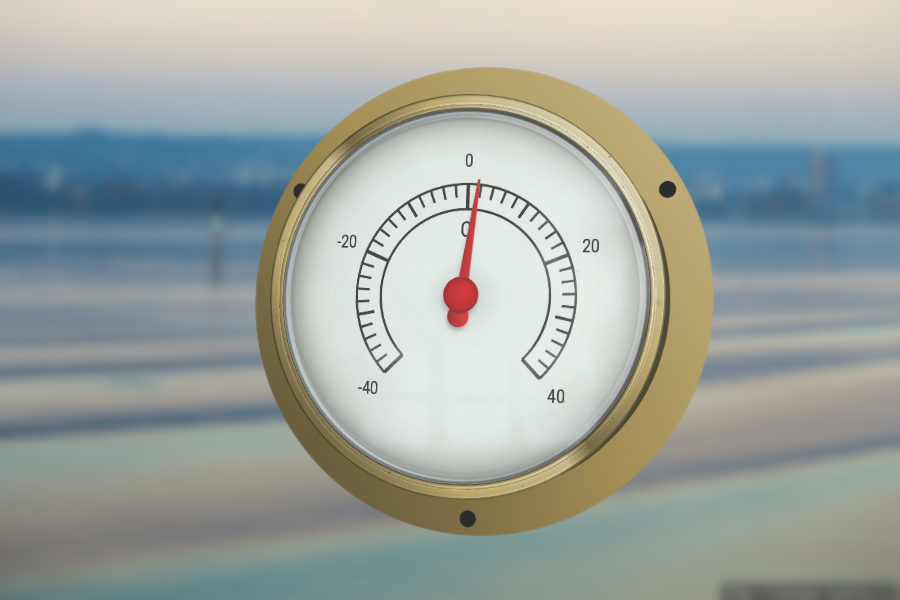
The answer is value=2 unit=°C
